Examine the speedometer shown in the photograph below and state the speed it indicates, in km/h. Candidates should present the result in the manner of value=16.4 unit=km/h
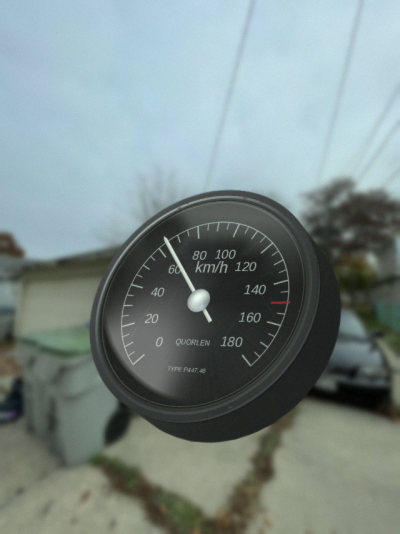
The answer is value=65 unit=km/h
